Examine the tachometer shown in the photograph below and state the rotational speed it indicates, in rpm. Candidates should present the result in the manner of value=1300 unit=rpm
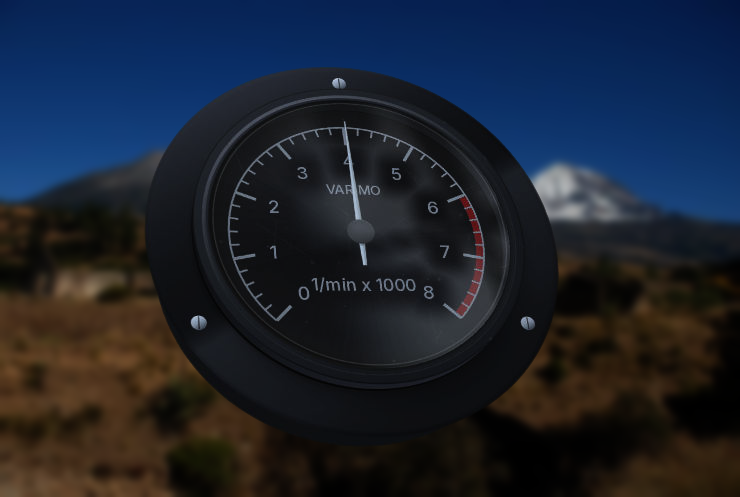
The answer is value=4000 unit=rpm
